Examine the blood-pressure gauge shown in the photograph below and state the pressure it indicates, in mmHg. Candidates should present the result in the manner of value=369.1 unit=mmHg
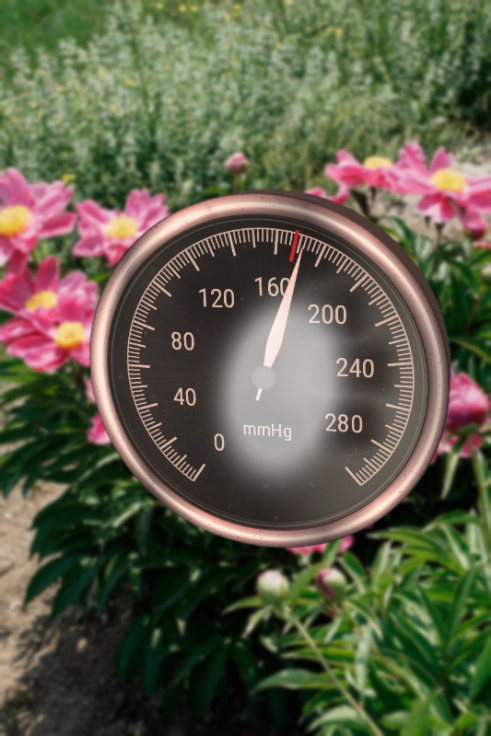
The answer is value=172 unit=mmHg
